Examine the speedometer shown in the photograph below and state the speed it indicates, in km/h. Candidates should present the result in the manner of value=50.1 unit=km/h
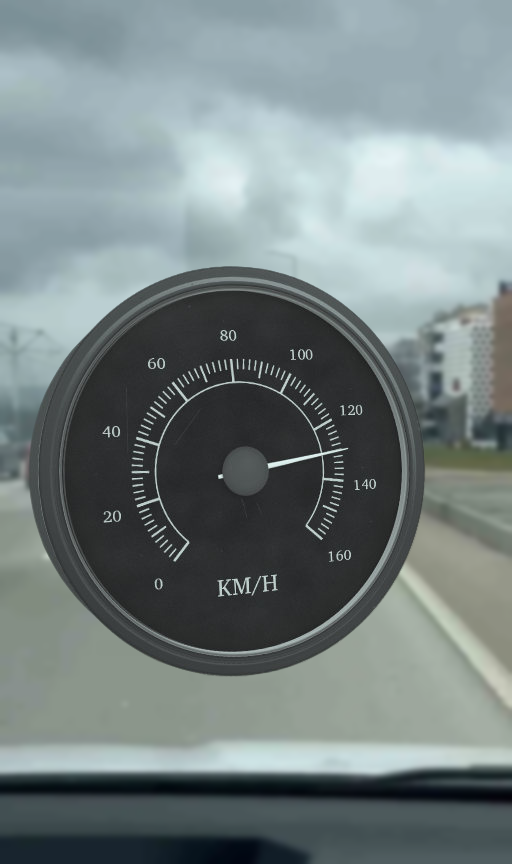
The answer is value=130 unit=km/h
